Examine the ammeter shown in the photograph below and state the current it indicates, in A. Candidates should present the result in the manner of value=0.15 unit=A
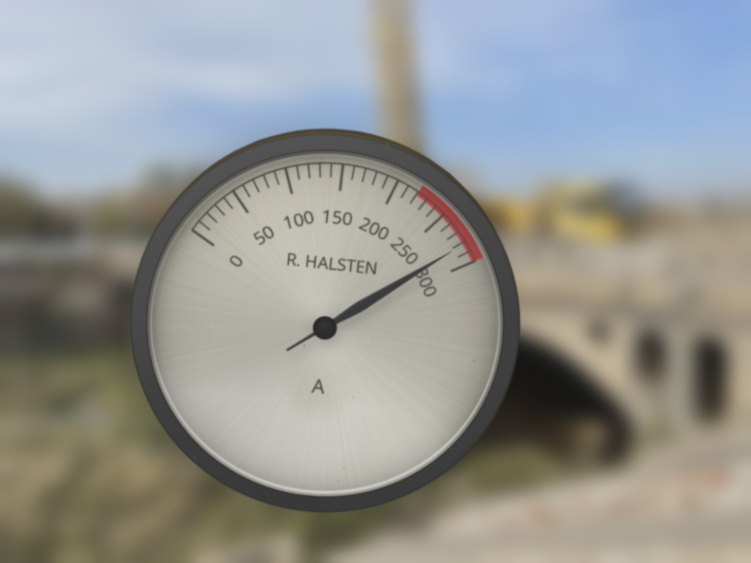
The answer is value=280 unit=A
